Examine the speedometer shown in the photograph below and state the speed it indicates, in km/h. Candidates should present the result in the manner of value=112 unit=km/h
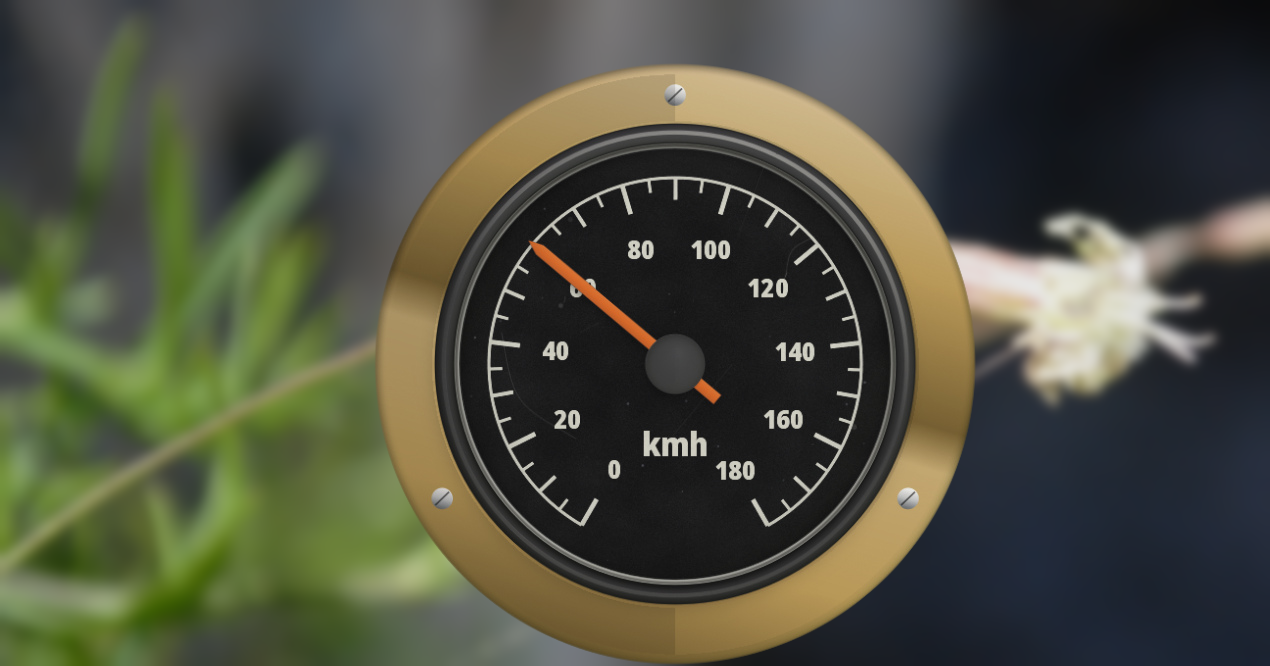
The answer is value=60 unit=km/h
